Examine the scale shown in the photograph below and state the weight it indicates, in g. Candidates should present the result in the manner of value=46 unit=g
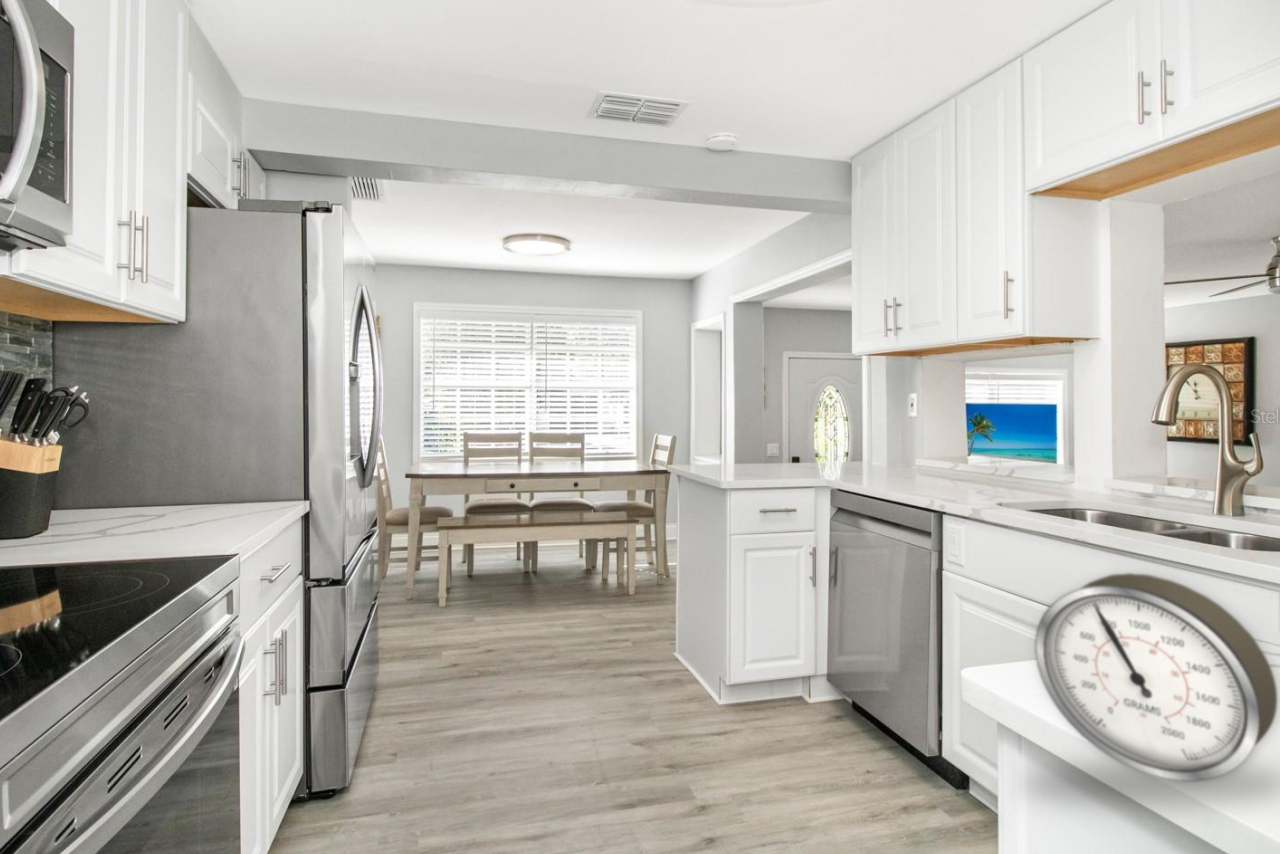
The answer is value=800 unit=g
